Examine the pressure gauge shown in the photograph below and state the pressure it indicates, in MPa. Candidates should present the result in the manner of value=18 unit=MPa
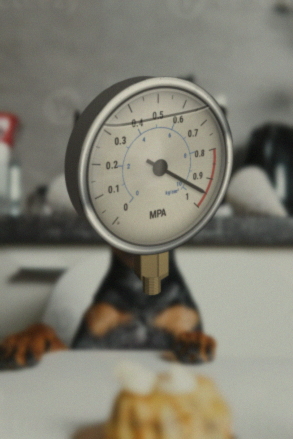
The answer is value=0.95 unit=MPa
